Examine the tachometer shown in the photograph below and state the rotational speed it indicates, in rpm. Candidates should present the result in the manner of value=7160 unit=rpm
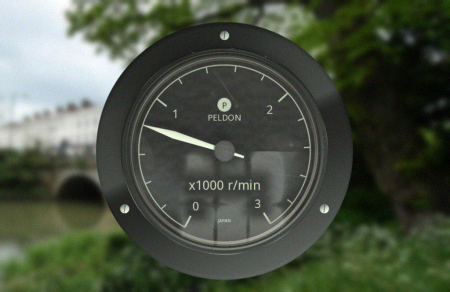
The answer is value=800 unit=rpm
